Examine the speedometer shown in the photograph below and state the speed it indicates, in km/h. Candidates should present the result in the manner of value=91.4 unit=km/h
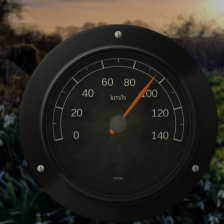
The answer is value=95 unit=km/h
